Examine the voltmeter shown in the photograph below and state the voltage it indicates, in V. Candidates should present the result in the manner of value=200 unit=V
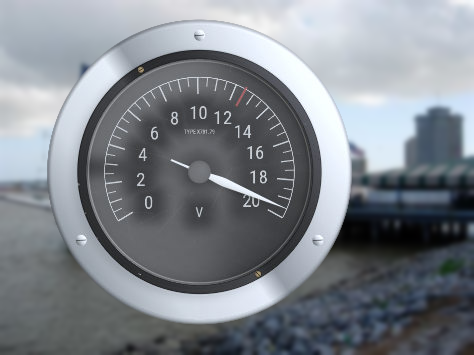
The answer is value=19.5 unit=V
